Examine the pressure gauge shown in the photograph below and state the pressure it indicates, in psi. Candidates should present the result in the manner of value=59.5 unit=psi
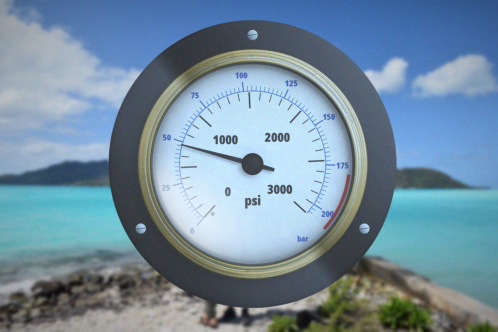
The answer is value=700 unit=psi
